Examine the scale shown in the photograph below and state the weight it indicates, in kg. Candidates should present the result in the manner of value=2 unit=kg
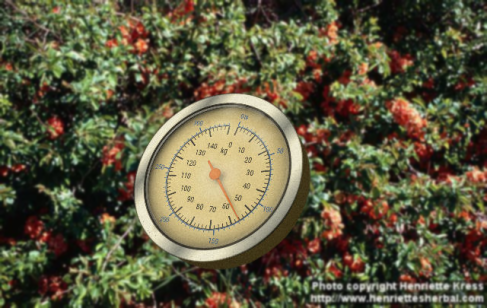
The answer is value=56 unit=kg
